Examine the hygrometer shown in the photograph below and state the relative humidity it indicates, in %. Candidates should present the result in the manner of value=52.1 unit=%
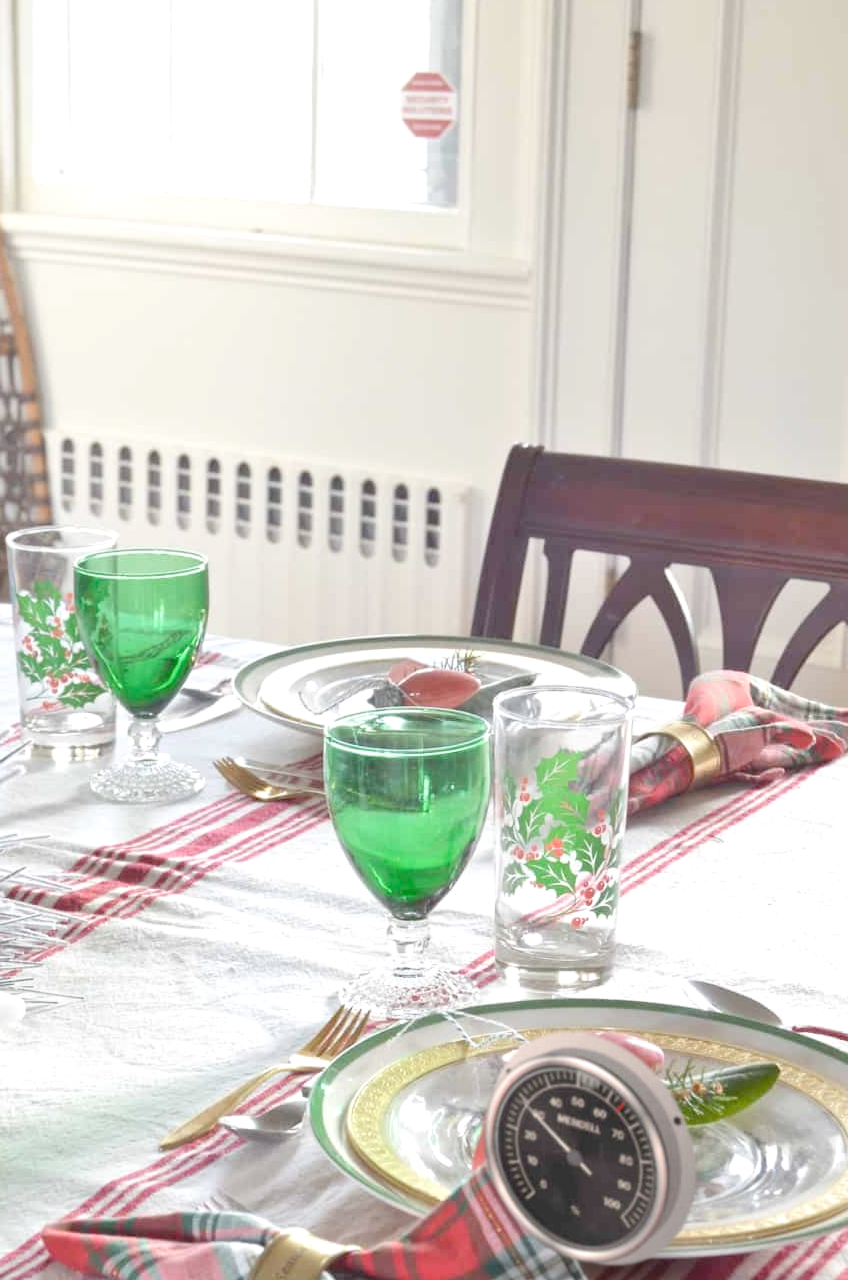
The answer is value=30 unit=%
